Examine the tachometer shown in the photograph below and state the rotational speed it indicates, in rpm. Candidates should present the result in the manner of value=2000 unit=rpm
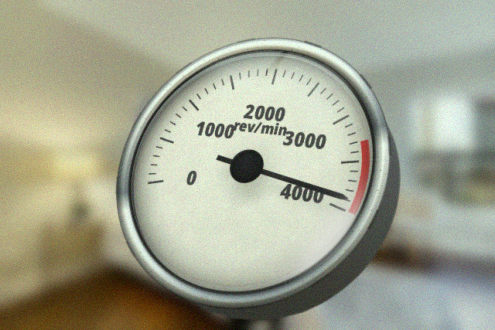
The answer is value=3900 unit=rpm
